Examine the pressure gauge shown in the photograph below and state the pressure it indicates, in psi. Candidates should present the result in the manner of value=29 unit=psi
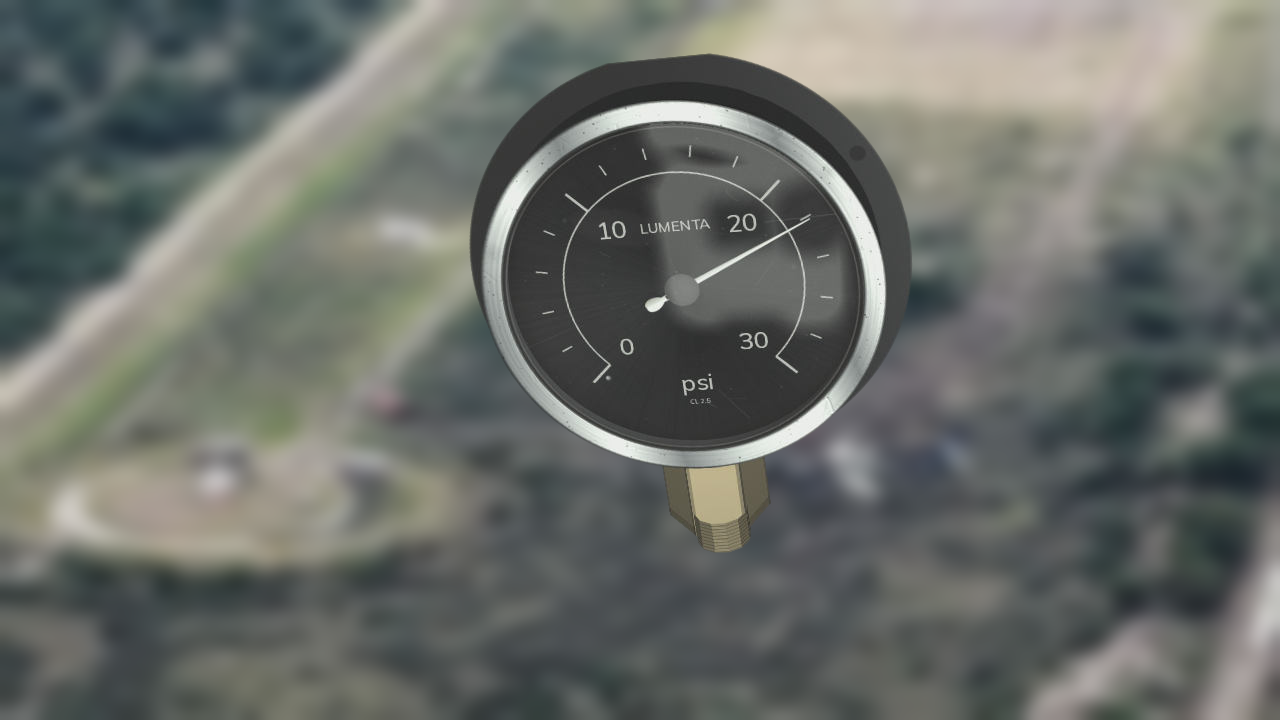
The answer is value=22 unit=psi
